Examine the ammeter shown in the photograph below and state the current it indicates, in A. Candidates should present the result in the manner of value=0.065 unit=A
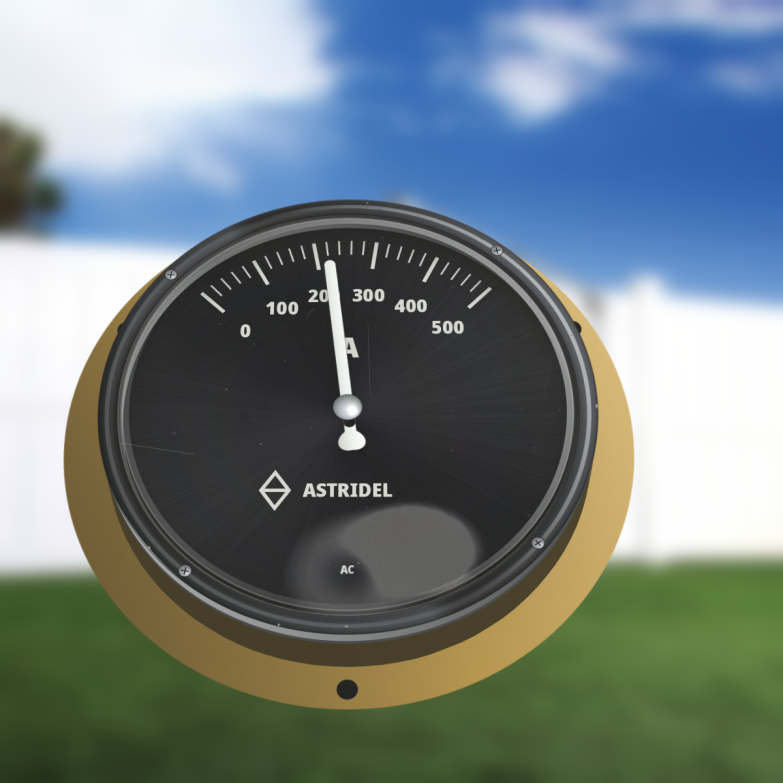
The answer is value=220 unit=A
